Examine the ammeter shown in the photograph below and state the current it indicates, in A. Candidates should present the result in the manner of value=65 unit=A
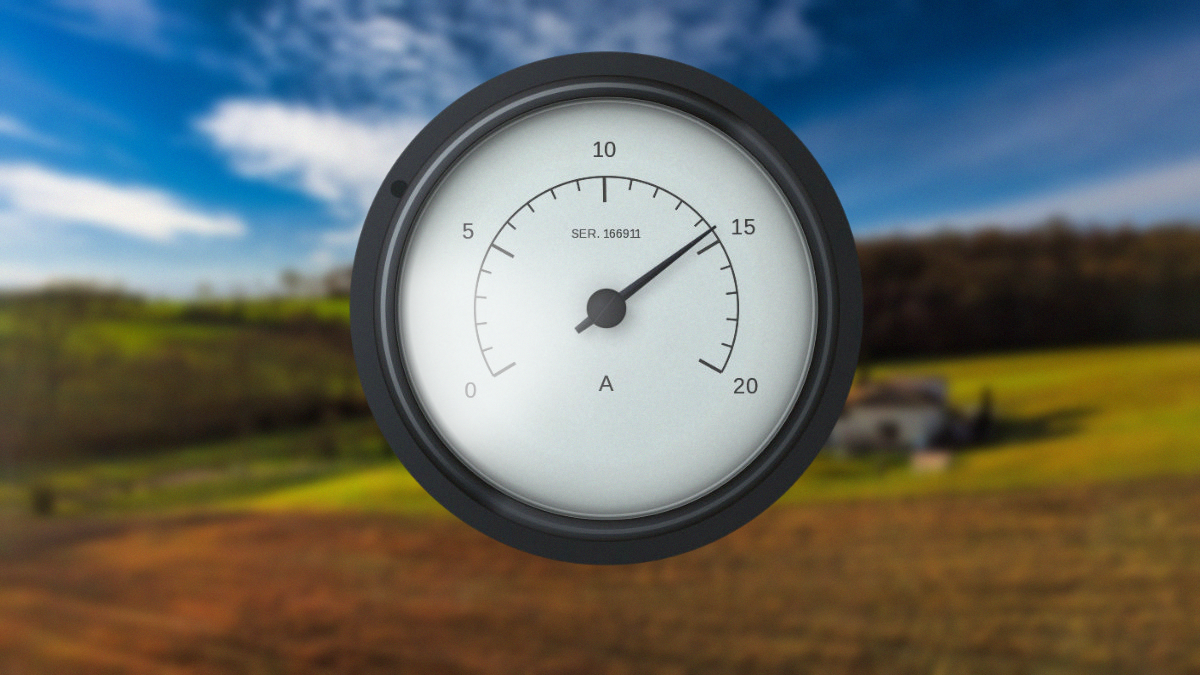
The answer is value=14.5 unit=A
